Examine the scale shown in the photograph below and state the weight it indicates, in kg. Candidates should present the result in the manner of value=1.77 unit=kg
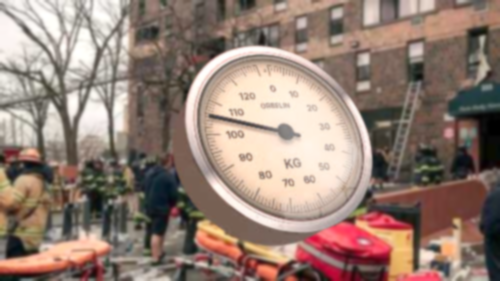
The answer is value=105 unit=kg
